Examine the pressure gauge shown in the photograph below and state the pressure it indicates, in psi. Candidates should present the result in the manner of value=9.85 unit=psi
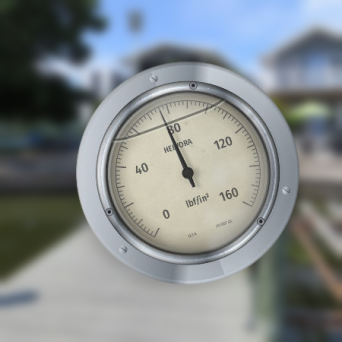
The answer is value=76 unit=psi
